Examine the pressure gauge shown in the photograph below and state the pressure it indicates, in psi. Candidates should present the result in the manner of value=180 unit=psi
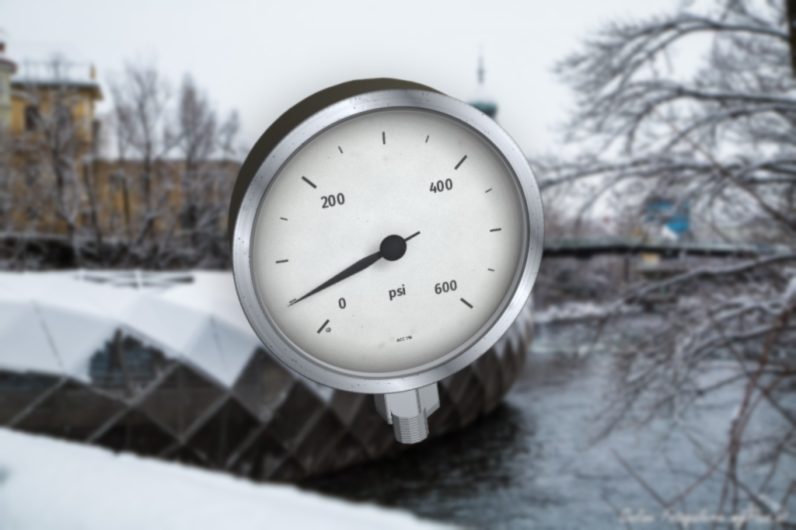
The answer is value=50 unit=psi
